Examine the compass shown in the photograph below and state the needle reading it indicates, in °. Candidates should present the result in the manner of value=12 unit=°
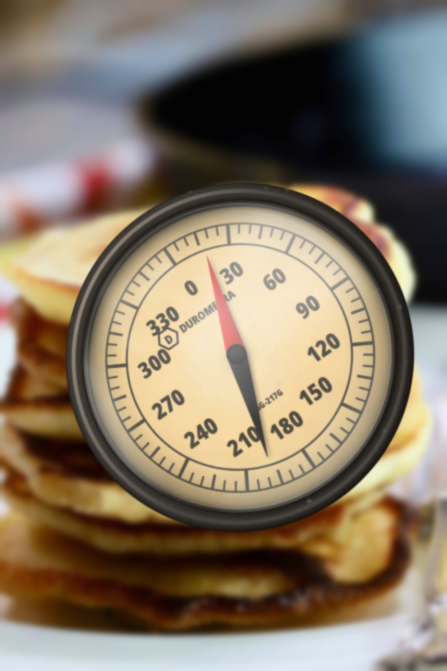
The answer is value=17.5 unit=°
